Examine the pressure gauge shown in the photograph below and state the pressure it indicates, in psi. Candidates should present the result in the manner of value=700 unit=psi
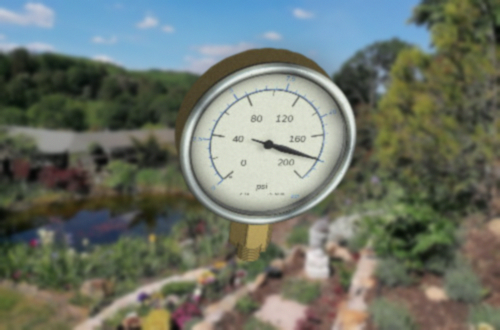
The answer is value=180 unit=psi
